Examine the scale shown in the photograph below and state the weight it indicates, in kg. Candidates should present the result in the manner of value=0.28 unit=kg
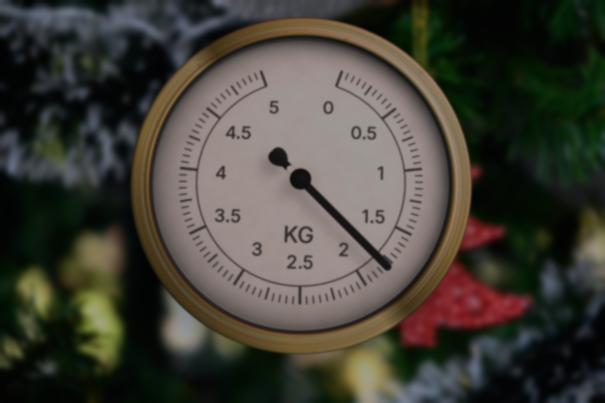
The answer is value=1.8 unit=kg
